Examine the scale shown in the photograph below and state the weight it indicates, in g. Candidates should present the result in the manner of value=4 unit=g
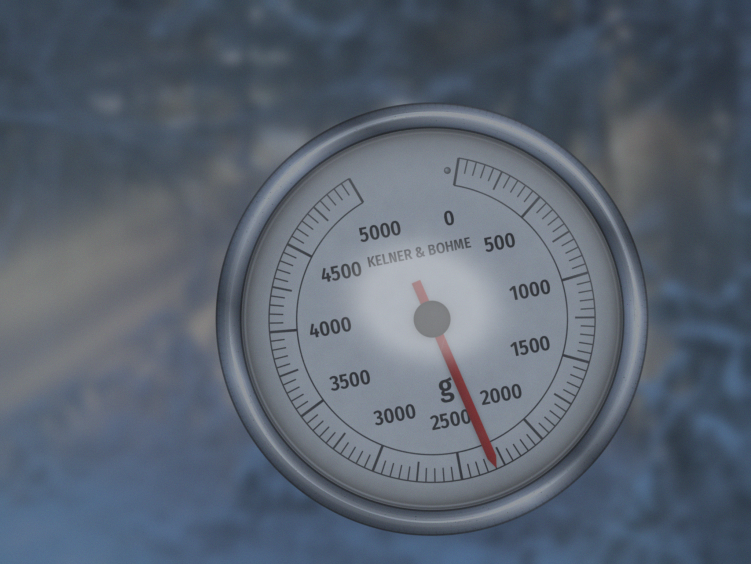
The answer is value=2300 unit=g
